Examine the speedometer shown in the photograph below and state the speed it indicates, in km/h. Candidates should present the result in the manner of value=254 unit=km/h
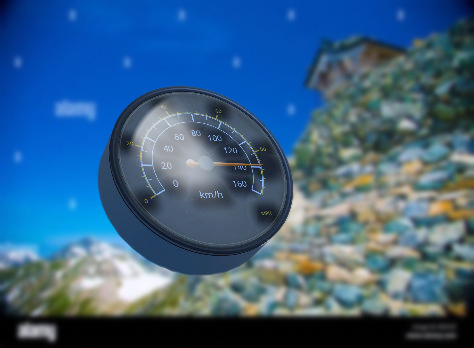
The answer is value=140 unit=km/h
